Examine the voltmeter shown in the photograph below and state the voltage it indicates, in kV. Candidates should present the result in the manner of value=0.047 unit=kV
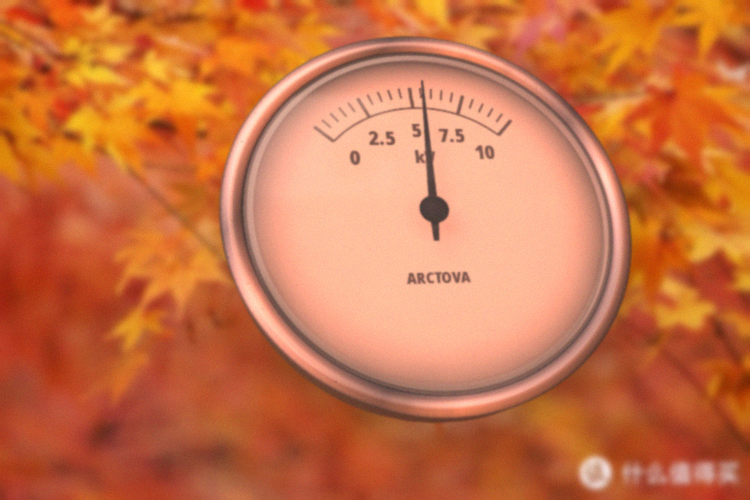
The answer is value=5.5 unit=kV
